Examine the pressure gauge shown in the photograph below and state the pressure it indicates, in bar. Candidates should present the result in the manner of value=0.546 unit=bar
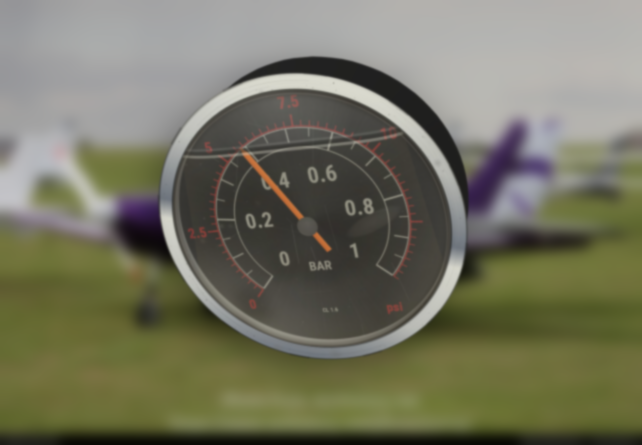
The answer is value=0.4 unit=bar
